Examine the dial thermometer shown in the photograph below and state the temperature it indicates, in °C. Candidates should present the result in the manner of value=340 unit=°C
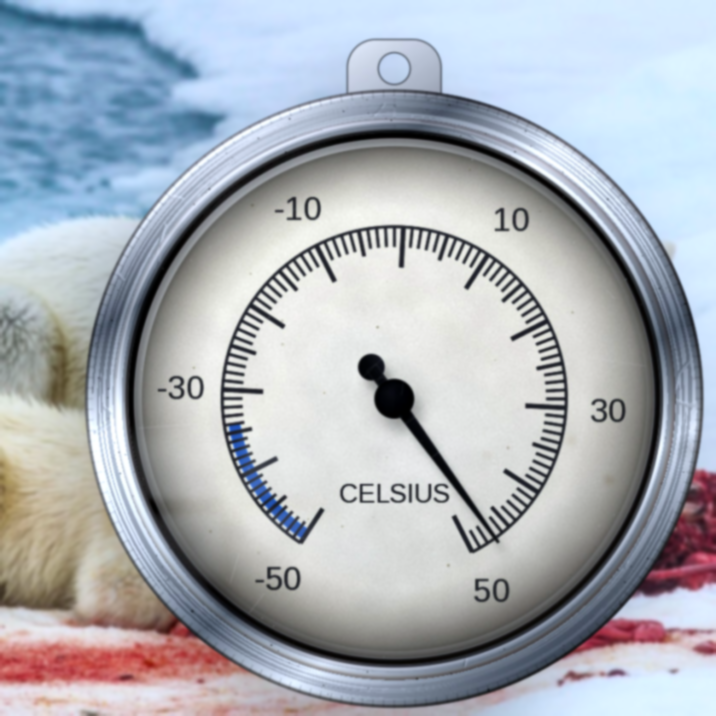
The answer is value=47 unit=°C
